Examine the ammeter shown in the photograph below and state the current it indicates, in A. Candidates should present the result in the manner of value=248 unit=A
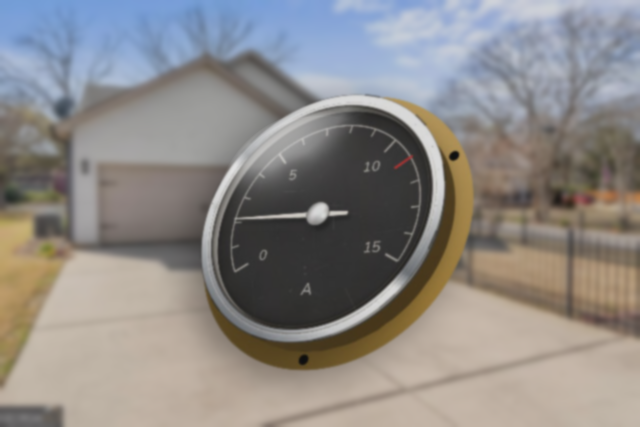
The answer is value=2 unit=A
